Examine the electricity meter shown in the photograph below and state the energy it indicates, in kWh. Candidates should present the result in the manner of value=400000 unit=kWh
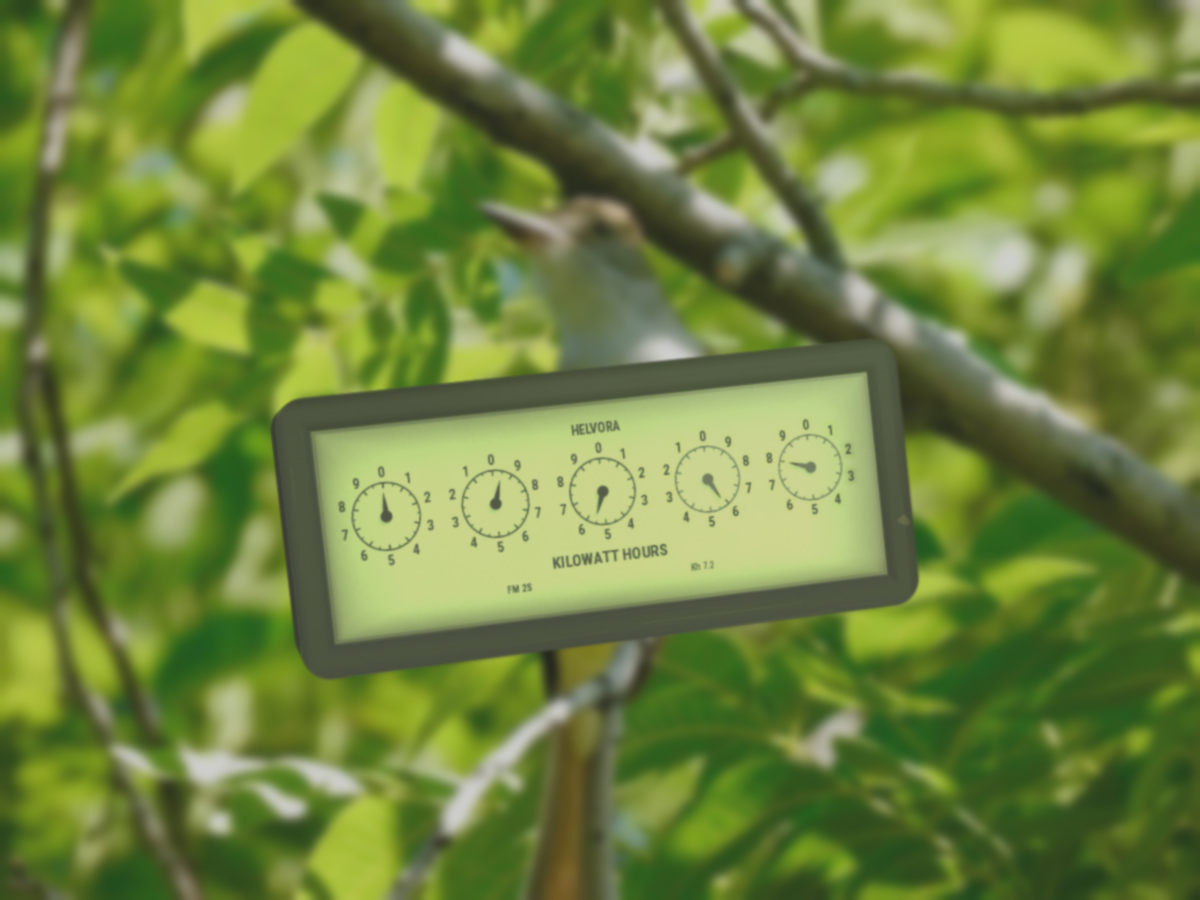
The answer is value=99558 unit=kWh
